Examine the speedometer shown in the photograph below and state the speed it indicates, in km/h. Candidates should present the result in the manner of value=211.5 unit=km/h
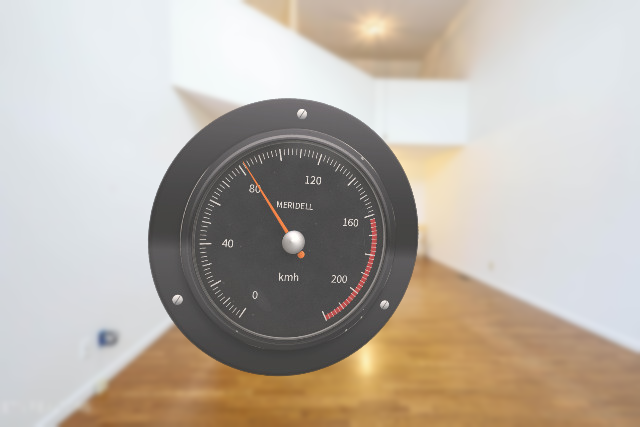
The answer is value=82 unit=km/h
